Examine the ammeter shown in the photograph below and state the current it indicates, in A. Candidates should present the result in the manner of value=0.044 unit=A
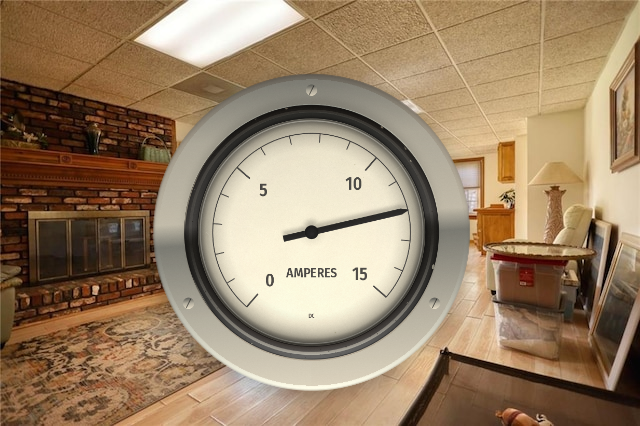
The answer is value=12 unit=A
